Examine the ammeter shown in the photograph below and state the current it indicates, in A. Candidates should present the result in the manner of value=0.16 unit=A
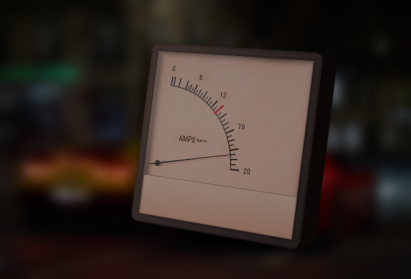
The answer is value=18.5 unit=A
